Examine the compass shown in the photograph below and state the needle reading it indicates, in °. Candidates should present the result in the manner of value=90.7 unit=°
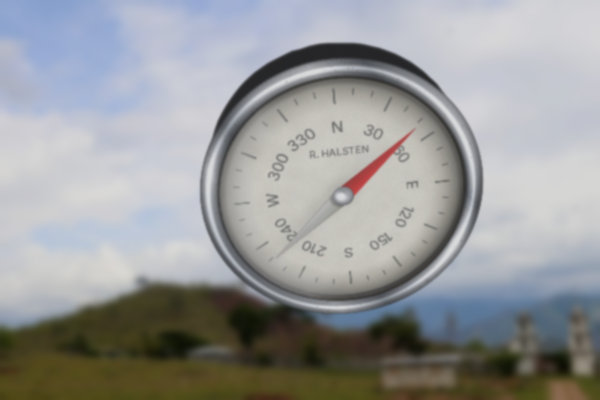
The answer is value=50 unit=°
